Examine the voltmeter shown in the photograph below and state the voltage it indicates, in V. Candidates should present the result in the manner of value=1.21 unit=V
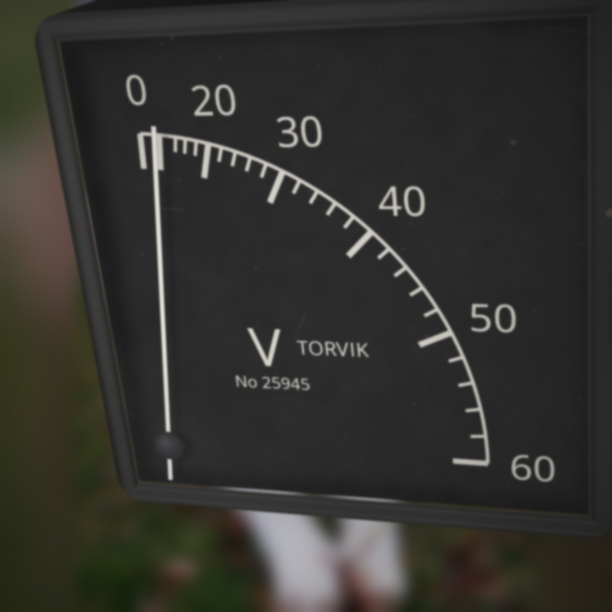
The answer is value=10 unit=V
